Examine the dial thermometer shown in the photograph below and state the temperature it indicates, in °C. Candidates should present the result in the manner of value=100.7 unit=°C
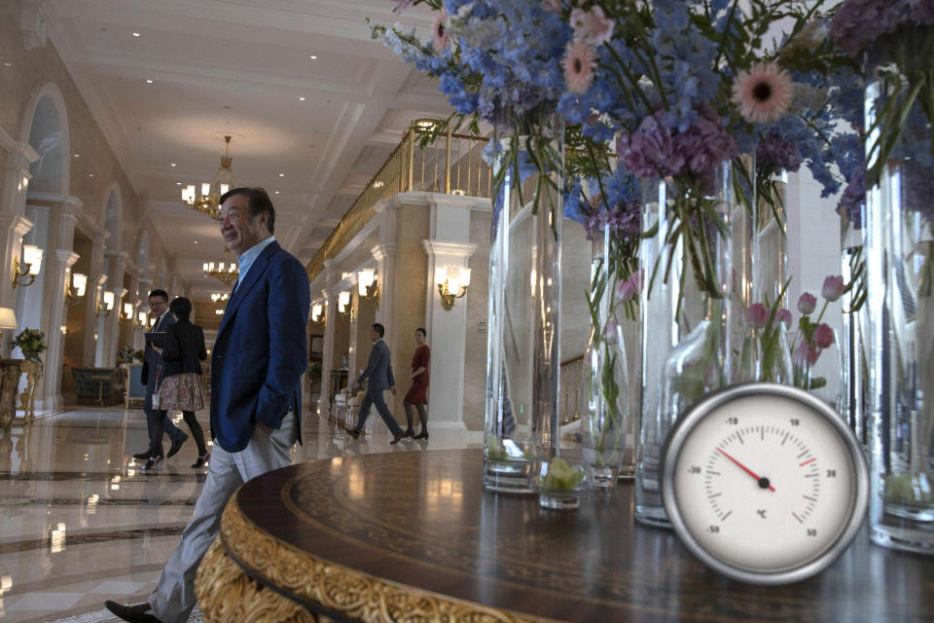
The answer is value=-20 unit=°C
